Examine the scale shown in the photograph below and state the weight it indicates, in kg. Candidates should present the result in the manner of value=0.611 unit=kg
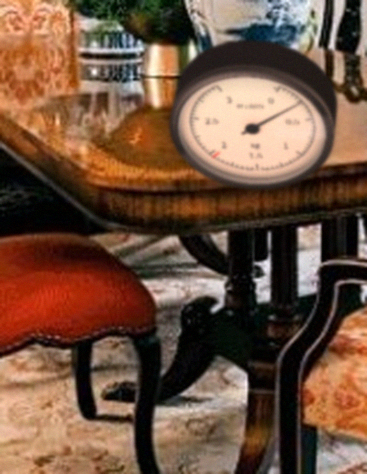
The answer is value=0.25 unit=kg
